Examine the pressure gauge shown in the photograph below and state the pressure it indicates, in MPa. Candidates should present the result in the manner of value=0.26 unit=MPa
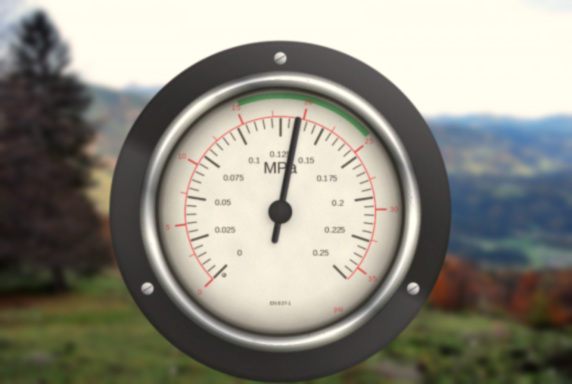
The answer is value=0.135 unit=MPa
